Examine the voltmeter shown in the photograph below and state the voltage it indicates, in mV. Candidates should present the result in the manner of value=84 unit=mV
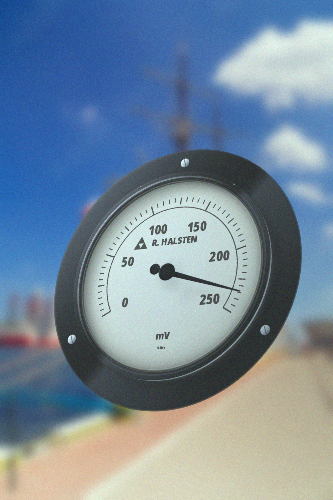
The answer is value=235 unit=mV
